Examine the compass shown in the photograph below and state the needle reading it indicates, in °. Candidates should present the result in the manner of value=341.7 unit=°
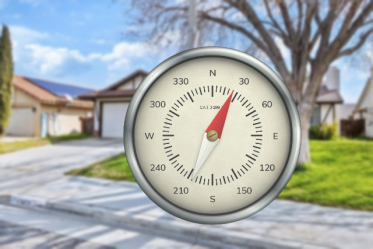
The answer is value=25 unit=°
